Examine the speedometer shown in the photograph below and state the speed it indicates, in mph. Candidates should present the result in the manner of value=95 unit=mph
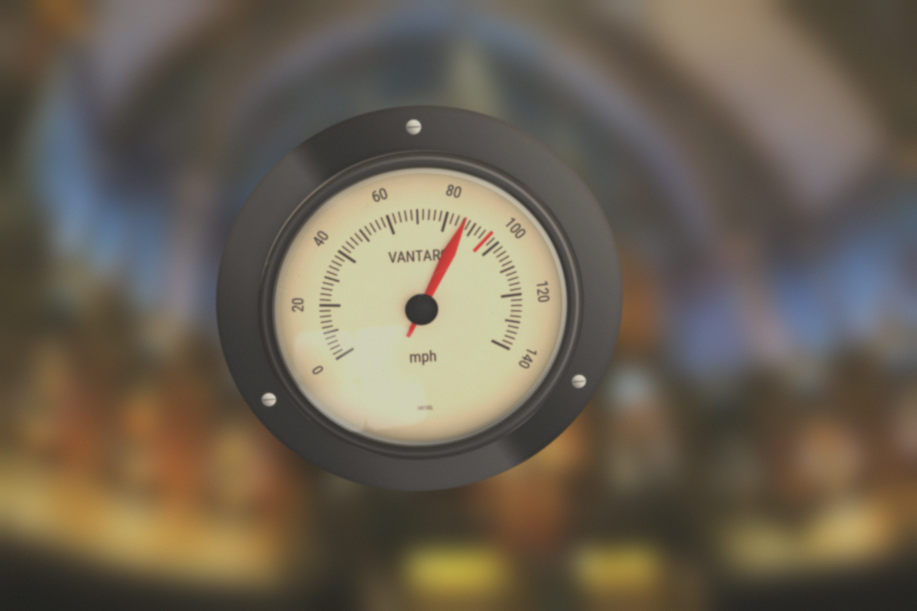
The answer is value=86 unit=mph
